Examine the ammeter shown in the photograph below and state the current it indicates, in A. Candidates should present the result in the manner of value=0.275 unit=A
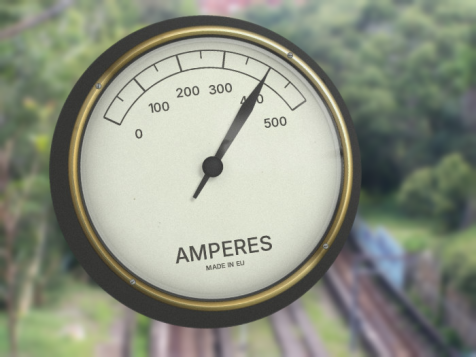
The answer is value=400 unit=A
